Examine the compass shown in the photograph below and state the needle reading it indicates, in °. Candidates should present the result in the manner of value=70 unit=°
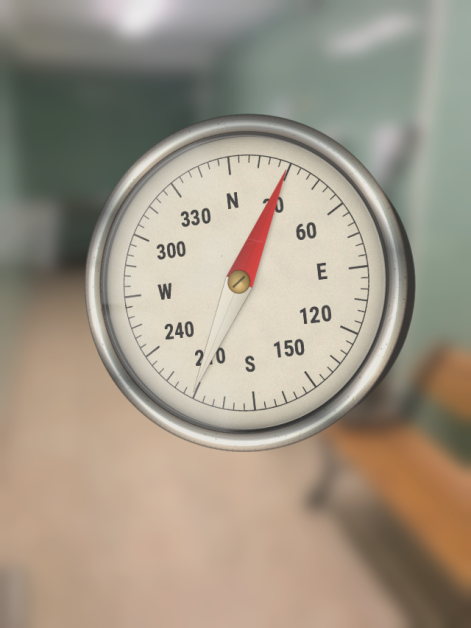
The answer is value=30 unit=°
